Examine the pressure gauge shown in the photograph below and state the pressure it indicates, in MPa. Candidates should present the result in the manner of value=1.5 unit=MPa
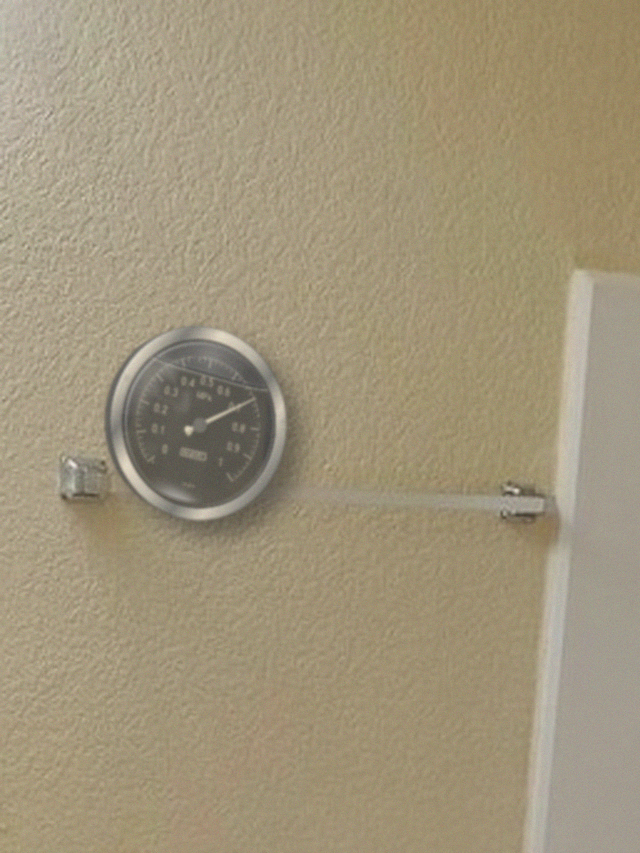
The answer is value=0.7 unit=MPa
